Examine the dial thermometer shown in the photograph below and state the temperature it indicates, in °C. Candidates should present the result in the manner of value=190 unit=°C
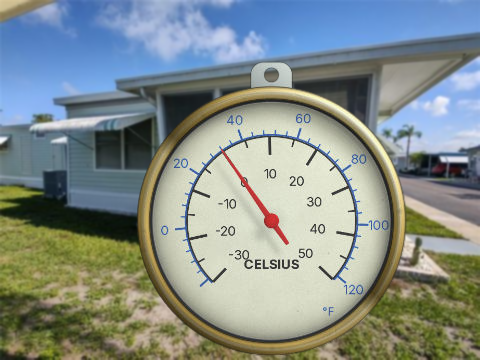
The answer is value=0 unit=°C
